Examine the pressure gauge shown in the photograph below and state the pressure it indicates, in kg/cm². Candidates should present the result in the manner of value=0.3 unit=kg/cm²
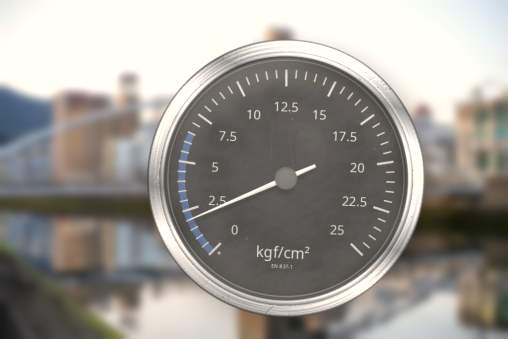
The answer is value=2 unit=kg/cm²
